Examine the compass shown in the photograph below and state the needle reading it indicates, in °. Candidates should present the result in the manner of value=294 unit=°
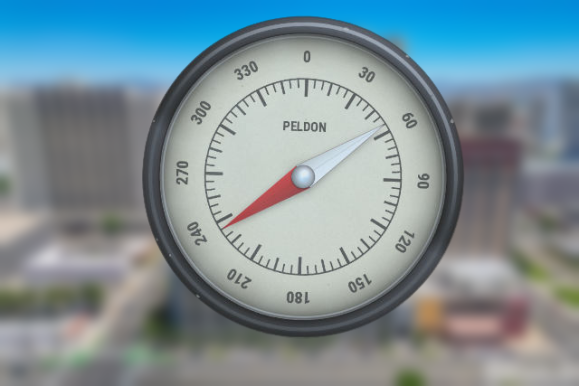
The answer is value=235 unit=°
